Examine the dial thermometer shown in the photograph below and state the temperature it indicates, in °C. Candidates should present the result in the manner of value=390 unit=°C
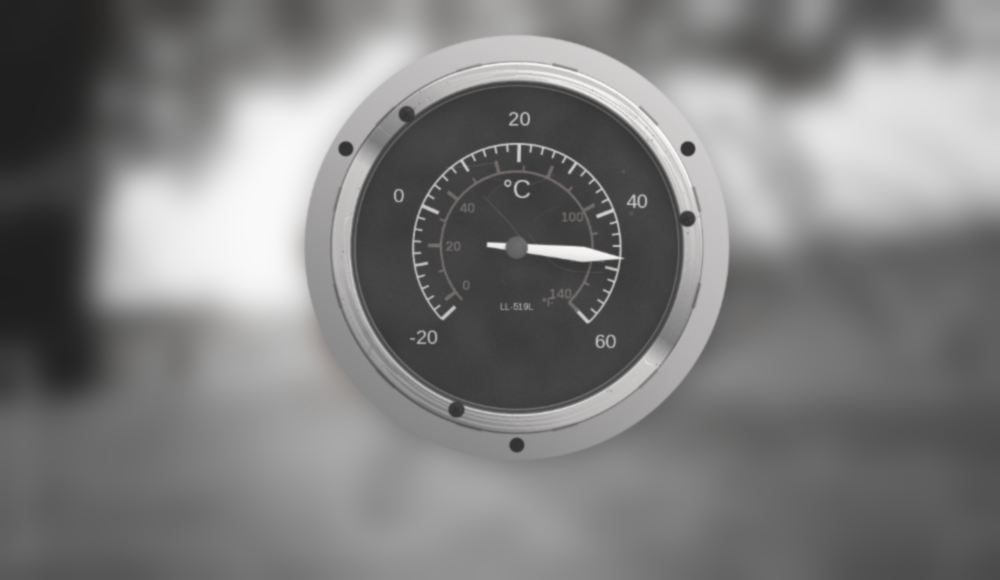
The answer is value=48 unit=°C
